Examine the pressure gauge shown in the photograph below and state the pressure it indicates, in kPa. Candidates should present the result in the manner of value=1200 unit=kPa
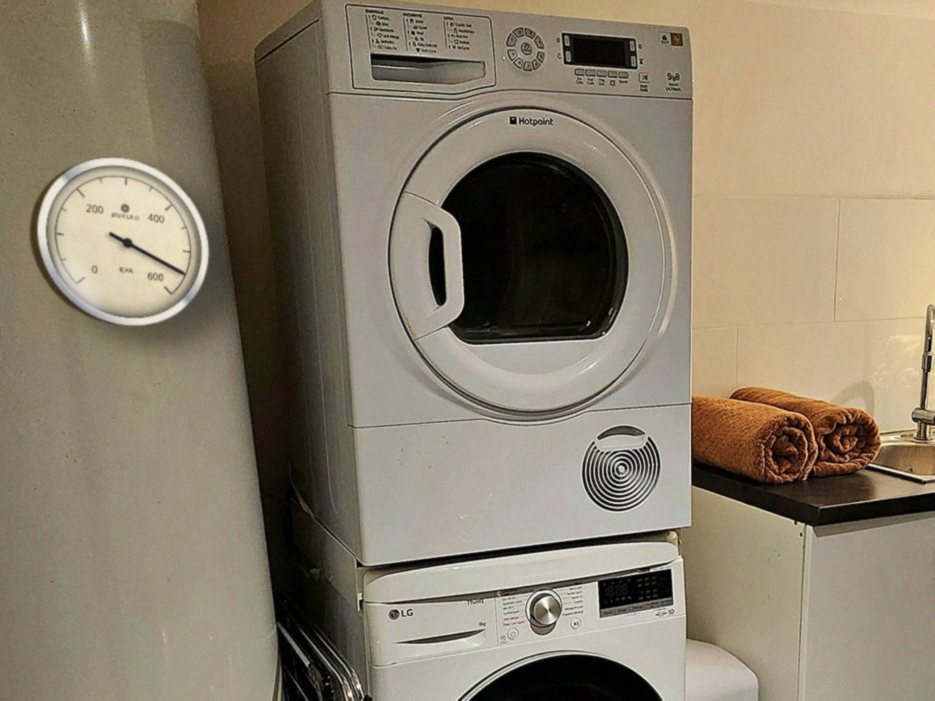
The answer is value=550 unit=kPa
